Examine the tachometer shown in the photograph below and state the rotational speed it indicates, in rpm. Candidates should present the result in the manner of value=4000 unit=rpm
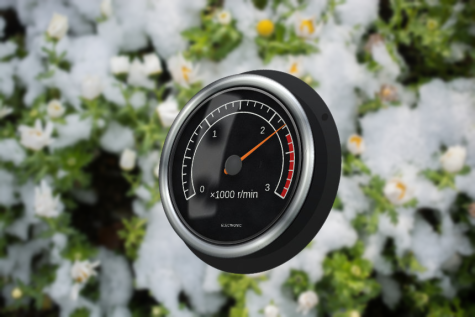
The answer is value=2200 unit=rpm
